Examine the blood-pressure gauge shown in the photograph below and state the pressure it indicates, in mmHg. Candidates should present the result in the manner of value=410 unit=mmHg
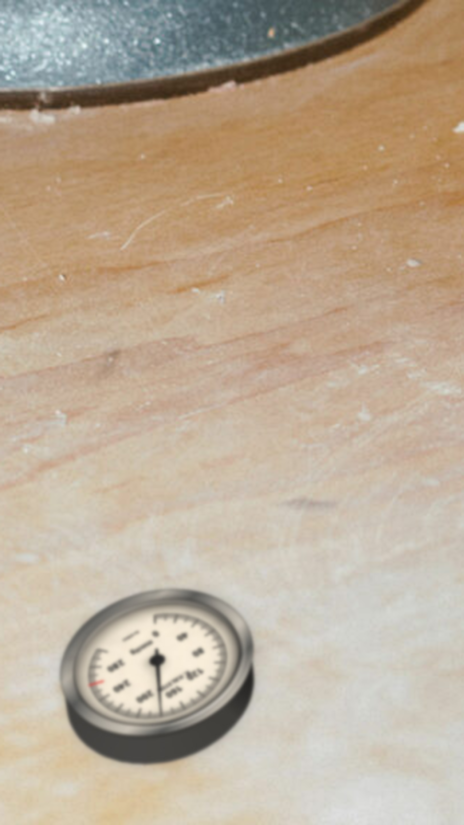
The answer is value=180 unit=mmHg
